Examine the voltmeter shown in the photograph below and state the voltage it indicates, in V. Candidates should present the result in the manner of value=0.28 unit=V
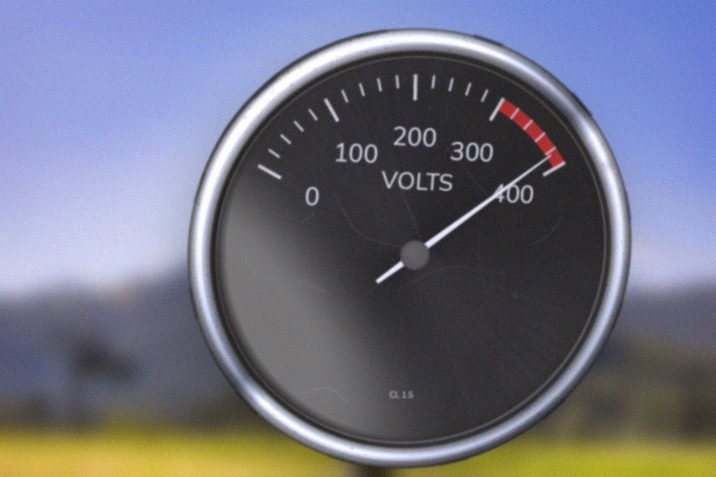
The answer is value=380 unit=V
